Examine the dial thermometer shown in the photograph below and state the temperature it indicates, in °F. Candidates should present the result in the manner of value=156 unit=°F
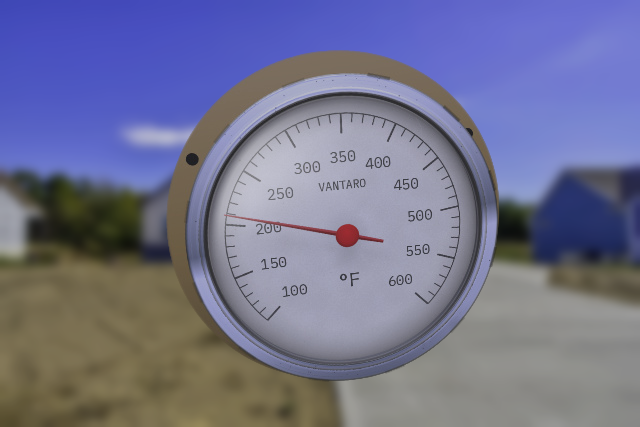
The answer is value=210 unit=°F
